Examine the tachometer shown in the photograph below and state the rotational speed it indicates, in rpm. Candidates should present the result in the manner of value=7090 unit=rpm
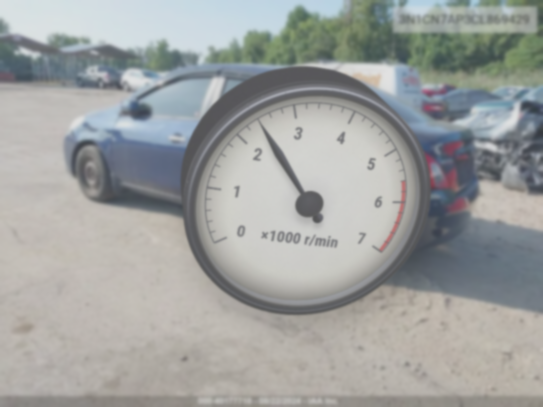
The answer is value=2400 unit=rpm
